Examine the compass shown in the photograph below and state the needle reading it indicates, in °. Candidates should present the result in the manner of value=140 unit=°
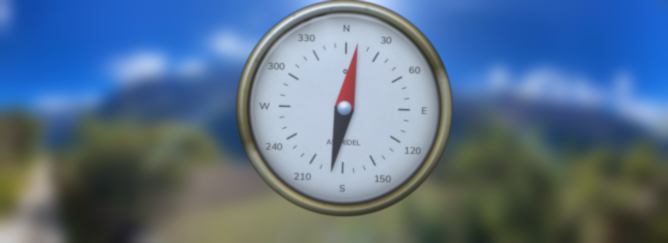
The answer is value=10 unit=°
